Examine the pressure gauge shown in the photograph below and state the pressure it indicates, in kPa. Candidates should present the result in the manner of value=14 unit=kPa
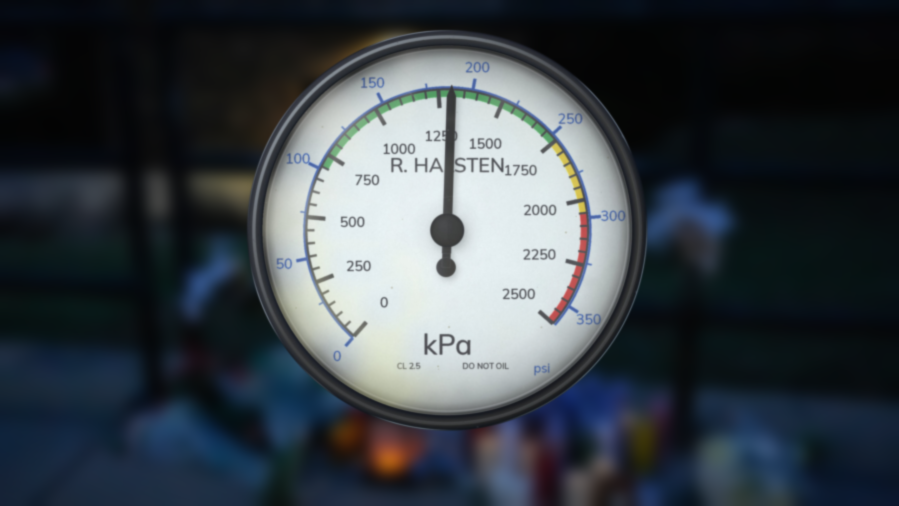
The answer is value=1300 unit=kPa
